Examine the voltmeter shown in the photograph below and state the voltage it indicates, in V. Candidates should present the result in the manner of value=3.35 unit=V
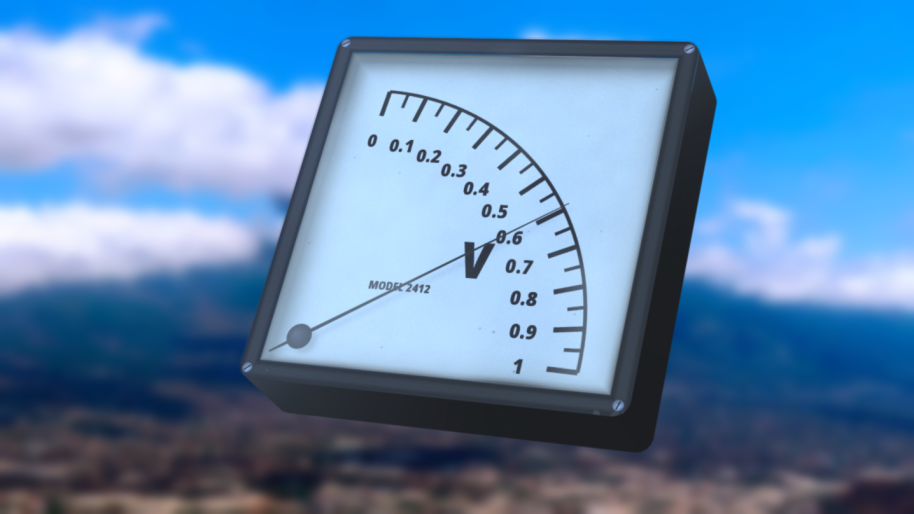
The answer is value=0.6 unit=V
